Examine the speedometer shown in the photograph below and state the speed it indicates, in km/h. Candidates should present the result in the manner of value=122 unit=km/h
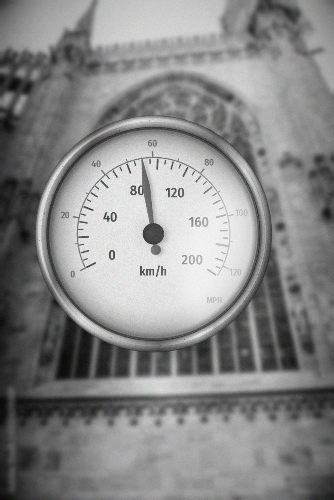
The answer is value=90 unit=km/h
